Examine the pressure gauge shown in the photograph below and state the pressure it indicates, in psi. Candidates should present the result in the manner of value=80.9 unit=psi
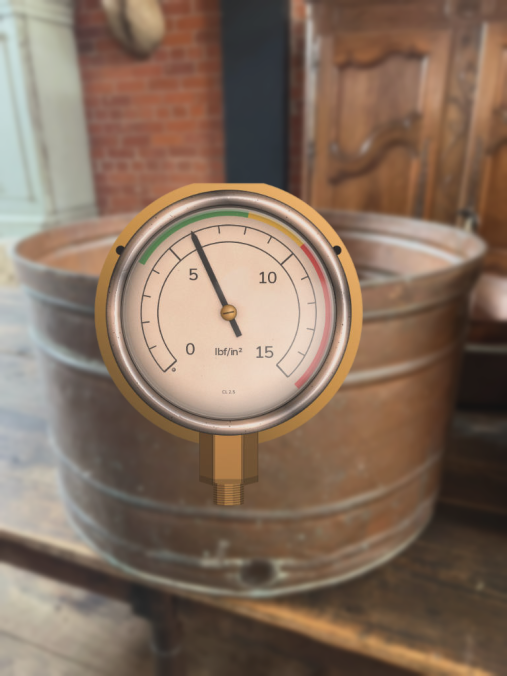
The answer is value=6 unit=psi
